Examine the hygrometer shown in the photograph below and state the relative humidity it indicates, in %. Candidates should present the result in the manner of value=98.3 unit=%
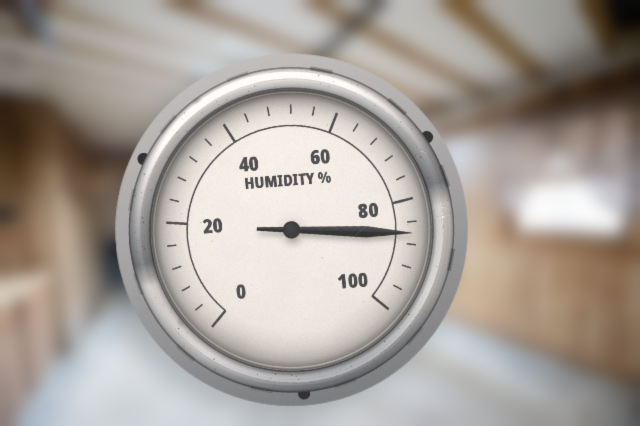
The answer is value=86 unit=%
